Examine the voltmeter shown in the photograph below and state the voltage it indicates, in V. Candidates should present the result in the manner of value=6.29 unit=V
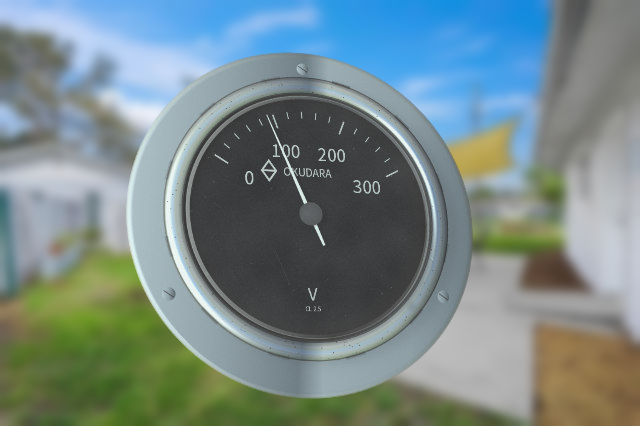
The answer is value=90 unit=V
